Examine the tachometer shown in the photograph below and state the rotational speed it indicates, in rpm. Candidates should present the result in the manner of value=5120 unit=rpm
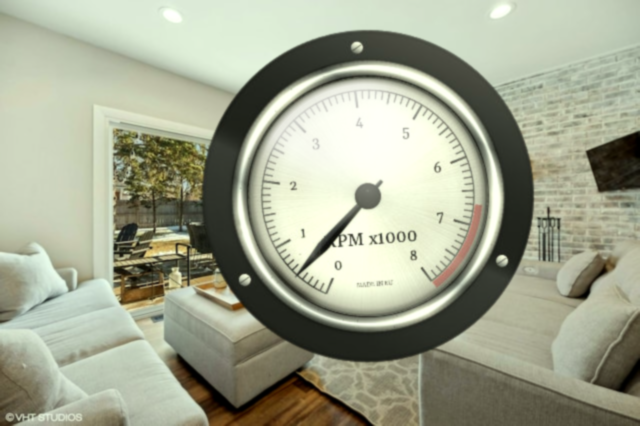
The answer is value=500 unit=rpm
